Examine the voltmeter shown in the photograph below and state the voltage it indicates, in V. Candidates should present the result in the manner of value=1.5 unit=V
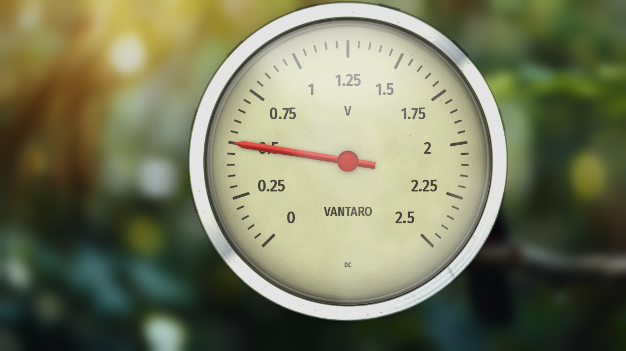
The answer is value=0.5 unit=V
